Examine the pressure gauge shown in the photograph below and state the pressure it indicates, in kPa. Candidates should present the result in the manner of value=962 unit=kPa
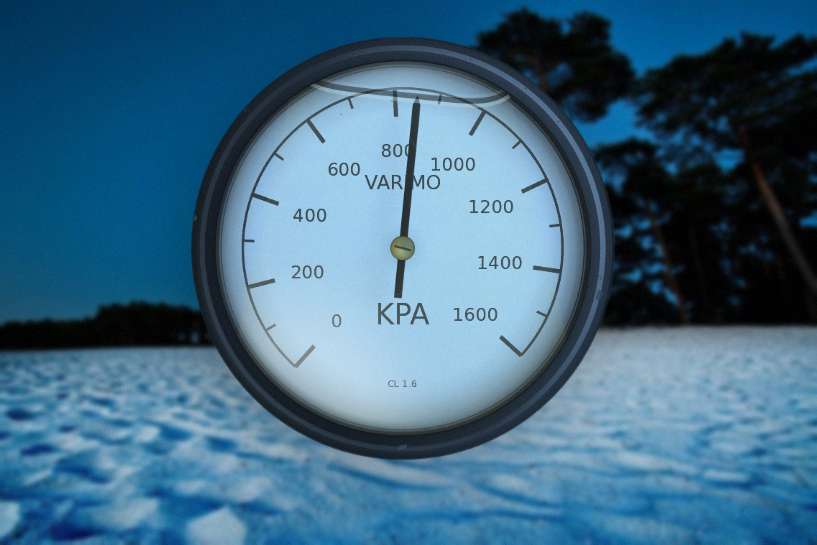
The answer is value=850 unit=kPa
